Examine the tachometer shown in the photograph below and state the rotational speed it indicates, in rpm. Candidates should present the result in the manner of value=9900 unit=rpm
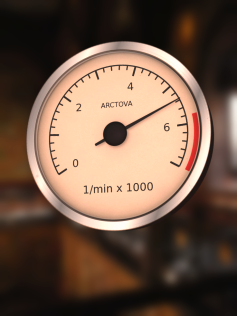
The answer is value=5400 unit=rpm
